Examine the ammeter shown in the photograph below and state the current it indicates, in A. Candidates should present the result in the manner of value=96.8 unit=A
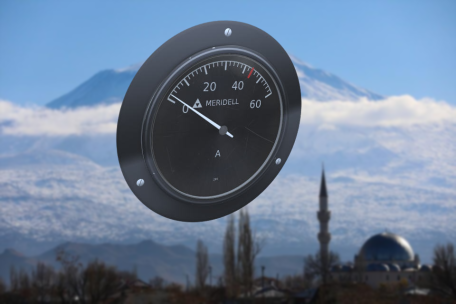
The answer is value=2 unit=A
